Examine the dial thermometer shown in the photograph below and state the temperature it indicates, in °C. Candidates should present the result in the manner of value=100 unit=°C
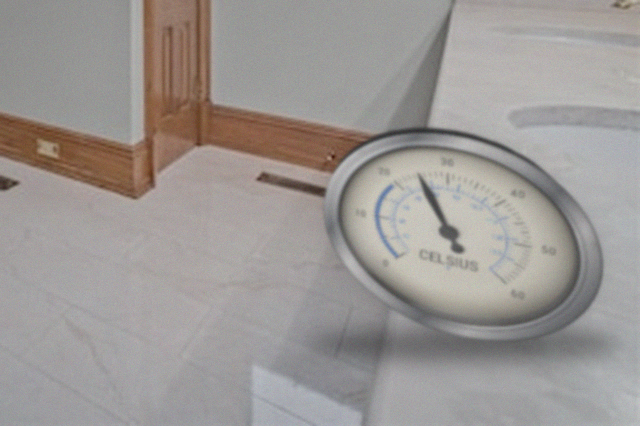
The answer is value=25 unit=°C
